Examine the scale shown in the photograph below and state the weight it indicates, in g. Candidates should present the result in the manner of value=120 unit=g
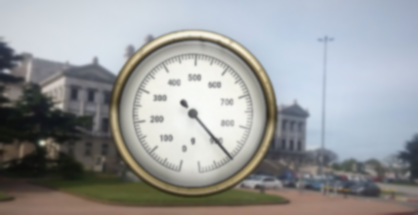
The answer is value=900 unit=g
